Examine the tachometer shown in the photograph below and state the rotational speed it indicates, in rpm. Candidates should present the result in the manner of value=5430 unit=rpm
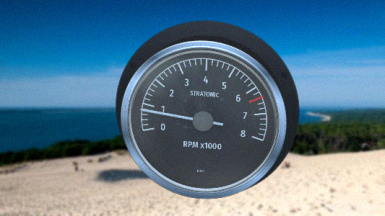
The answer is value=800 unit=rpm
